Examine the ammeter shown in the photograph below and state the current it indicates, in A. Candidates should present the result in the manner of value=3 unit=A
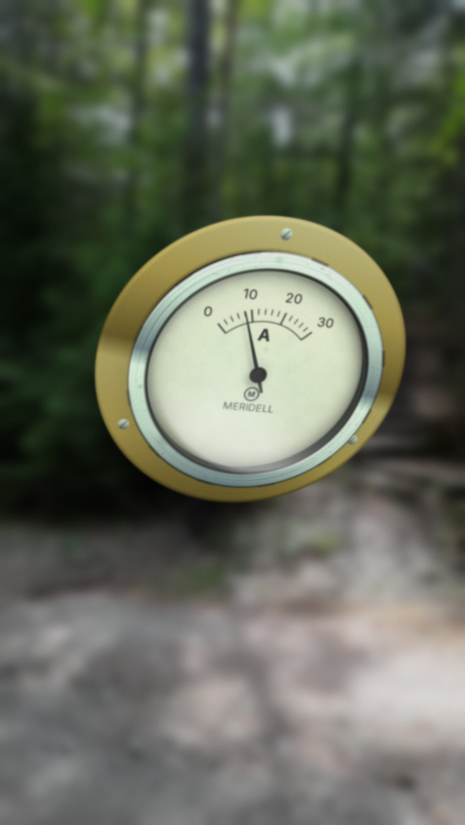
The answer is value=8 unit=A
